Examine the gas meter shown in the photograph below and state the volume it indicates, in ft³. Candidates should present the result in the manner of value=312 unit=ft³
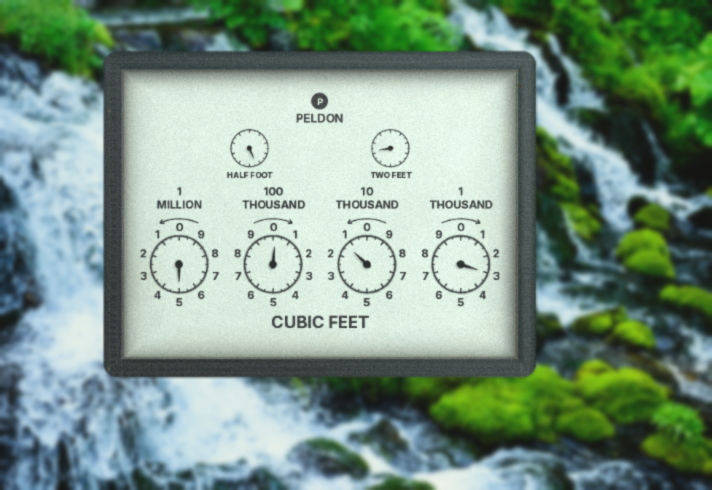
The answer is value=501300 unit=ft³
